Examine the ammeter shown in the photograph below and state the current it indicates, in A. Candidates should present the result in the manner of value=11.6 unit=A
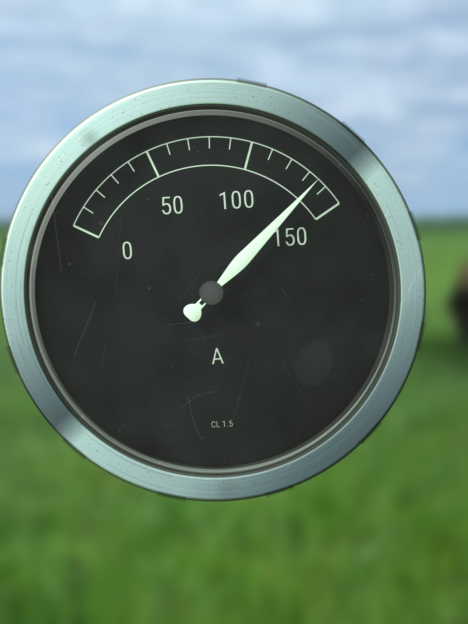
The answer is value=135 unit=A
